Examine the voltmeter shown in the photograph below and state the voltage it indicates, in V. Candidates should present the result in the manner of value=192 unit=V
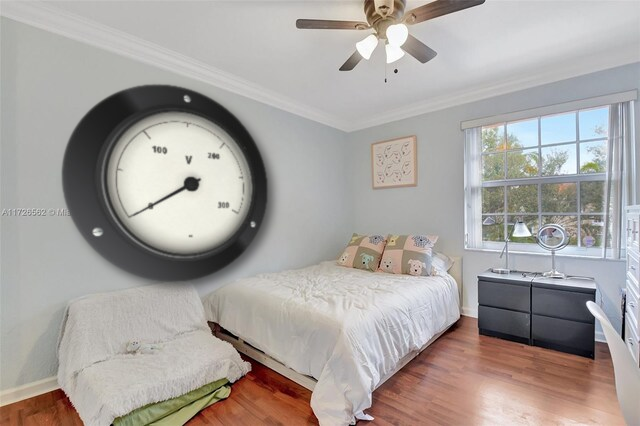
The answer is value=0 unit=V
